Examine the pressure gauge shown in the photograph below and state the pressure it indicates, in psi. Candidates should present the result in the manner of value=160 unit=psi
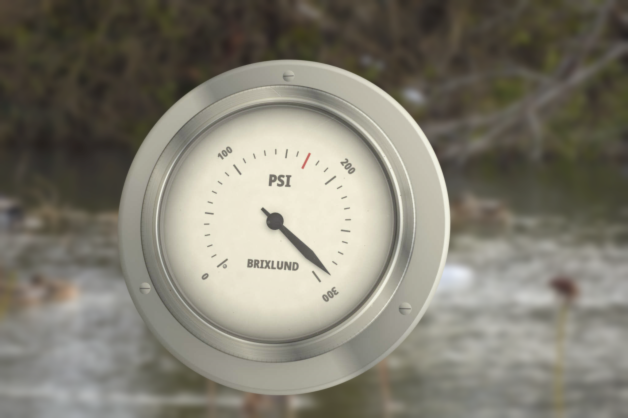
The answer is value=290 unit=psi
